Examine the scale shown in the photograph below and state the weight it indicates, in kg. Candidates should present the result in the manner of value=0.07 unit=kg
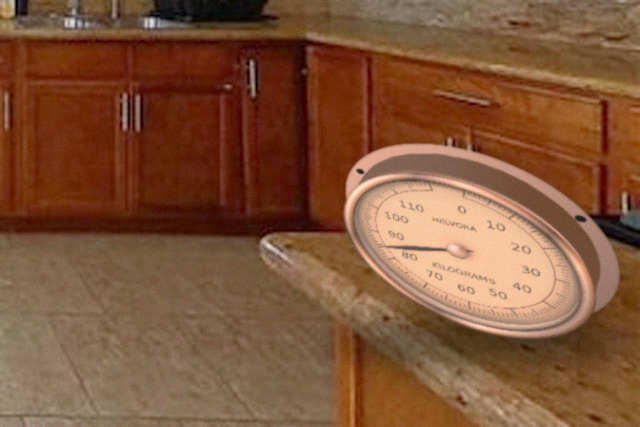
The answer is value=85 unit=kg
